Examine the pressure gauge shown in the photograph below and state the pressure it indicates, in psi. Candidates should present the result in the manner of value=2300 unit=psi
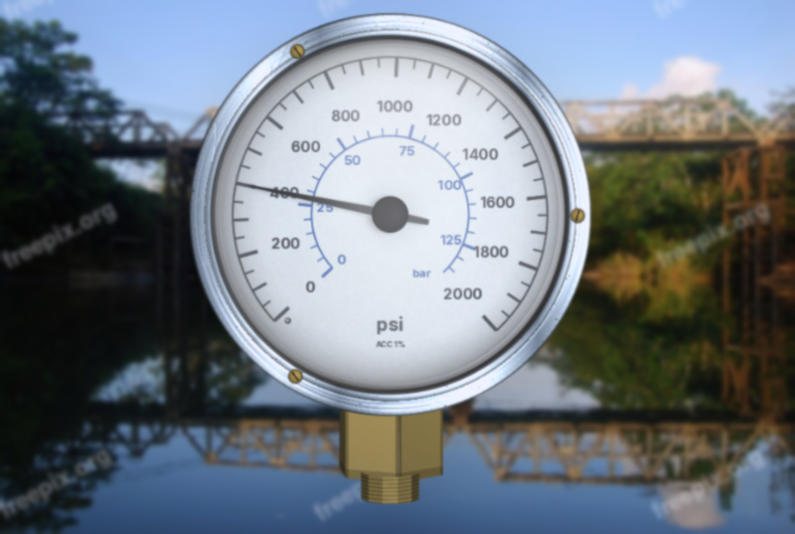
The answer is value=400 unit=psi
